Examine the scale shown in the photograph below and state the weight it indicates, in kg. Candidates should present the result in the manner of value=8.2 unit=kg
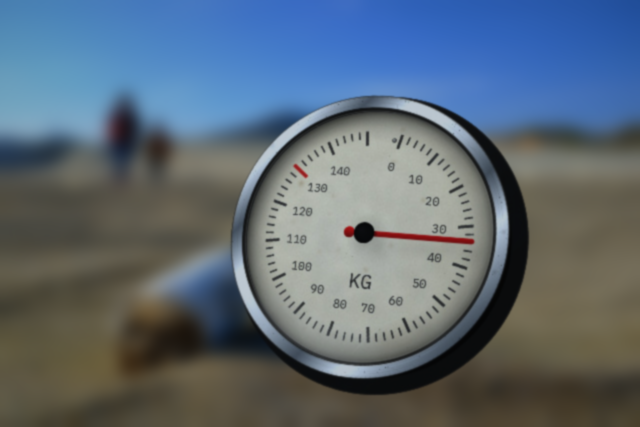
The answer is value=34 unit=kg
